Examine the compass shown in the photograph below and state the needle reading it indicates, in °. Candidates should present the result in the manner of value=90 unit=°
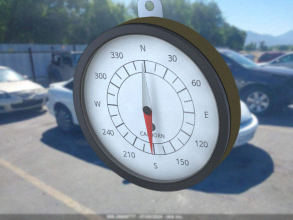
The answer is value=180 unit=°
